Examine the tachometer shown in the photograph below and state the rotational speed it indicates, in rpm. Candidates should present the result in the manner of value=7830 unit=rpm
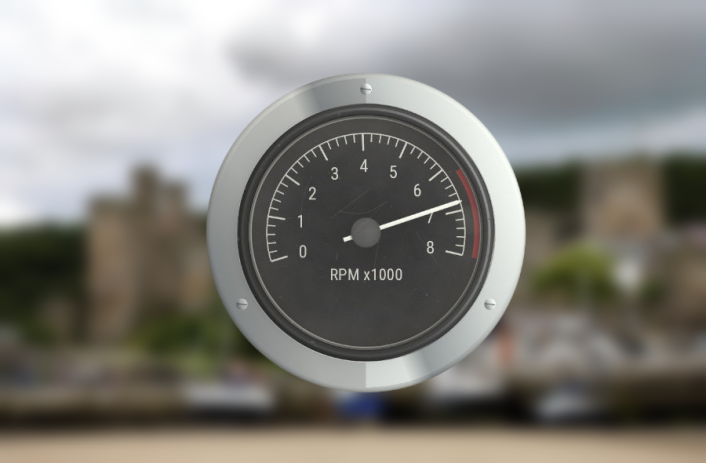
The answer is value=6800 unit=rpm
